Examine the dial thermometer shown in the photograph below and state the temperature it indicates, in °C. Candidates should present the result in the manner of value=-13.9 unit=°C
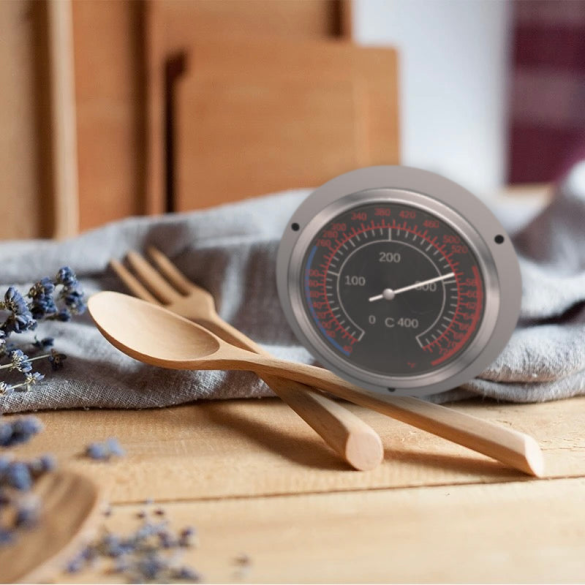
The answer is value=290 unit=°C
